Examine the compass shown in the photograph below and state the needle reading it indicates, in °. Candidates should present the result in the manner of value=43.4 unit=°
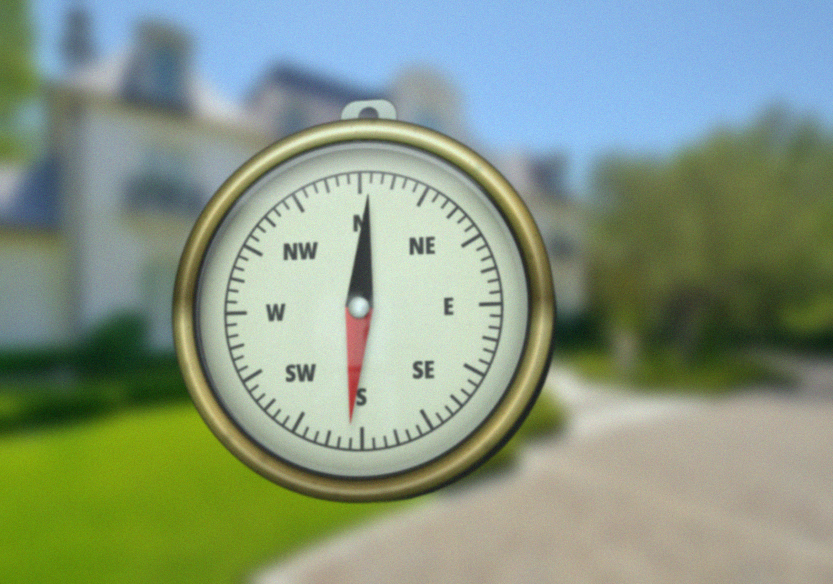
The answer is value=185 unit=°
